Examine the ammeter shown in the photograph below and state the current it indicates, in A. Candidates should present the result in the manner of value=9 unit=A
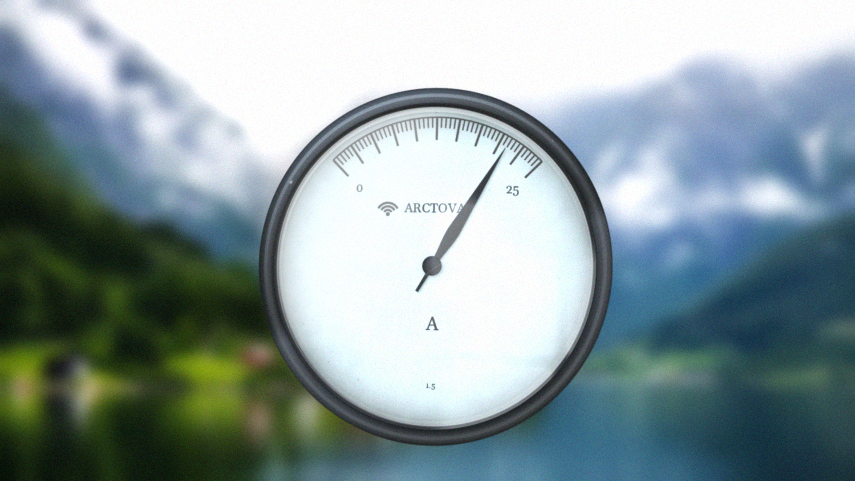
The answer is value=21 unit=A
